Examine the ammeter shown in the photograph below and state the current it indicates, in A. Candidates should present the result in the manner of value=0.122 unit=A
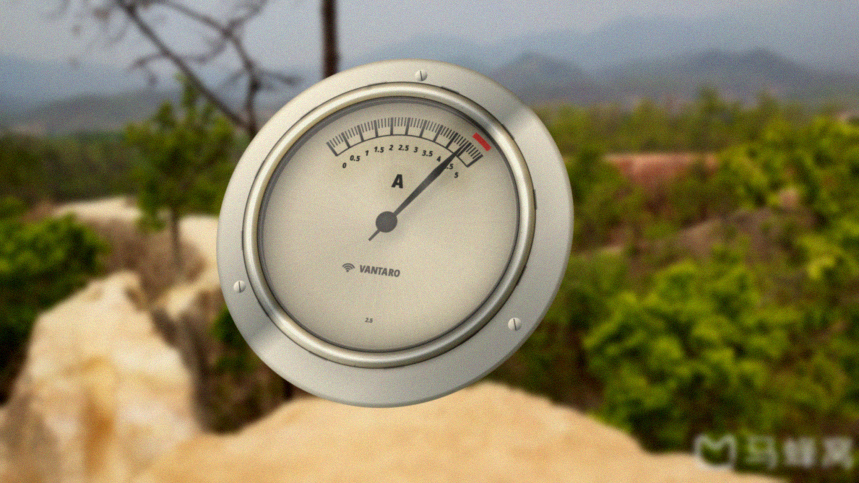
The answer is value=4.5 unit=A
